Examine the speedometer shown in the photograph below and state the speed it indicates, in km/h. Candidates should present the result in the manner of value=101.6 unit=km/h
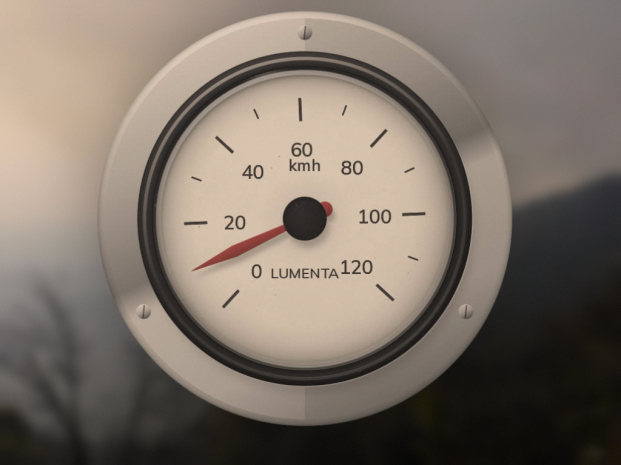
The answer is value=10 unit=km/h
